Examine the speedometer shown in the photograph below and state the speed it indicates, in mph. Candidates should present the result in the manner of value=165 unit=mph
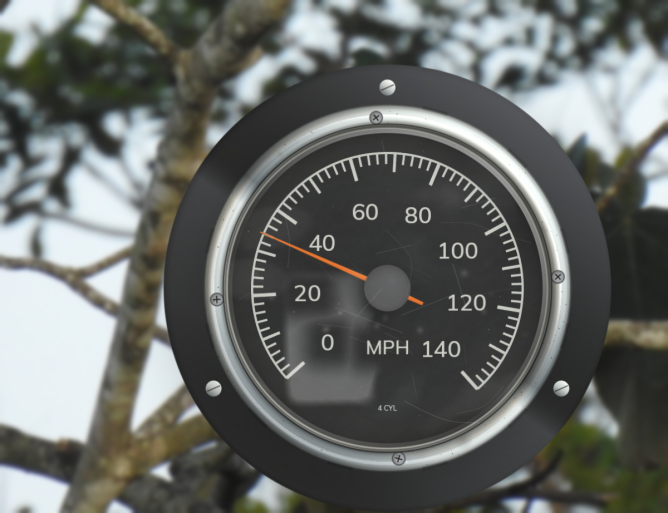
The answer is value=34 unit=mph
